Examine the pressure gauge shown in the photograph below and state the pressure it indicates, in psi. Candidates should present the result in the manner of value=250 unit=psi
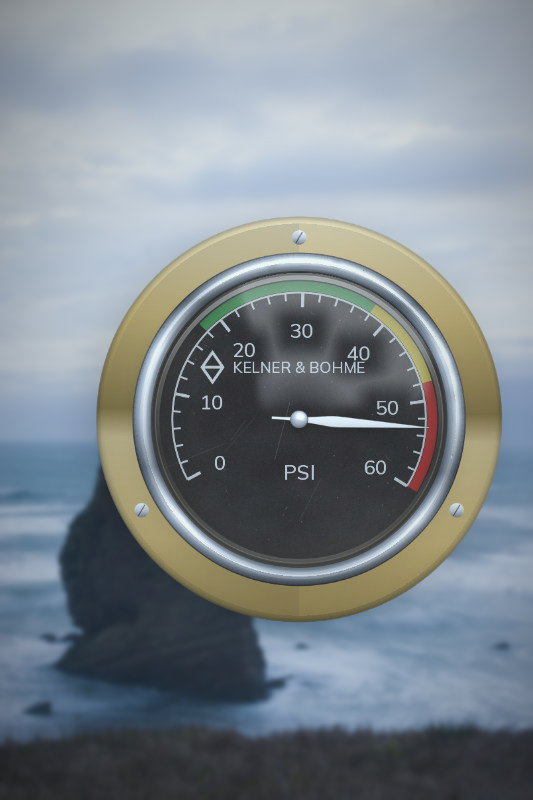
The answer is value=53 unit=psi
